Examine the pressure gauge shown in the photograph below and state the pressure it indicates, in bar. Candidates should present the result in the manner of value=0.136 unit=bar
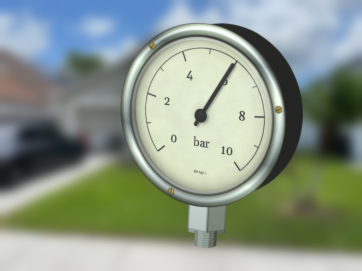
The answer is value=6 unit=bar
